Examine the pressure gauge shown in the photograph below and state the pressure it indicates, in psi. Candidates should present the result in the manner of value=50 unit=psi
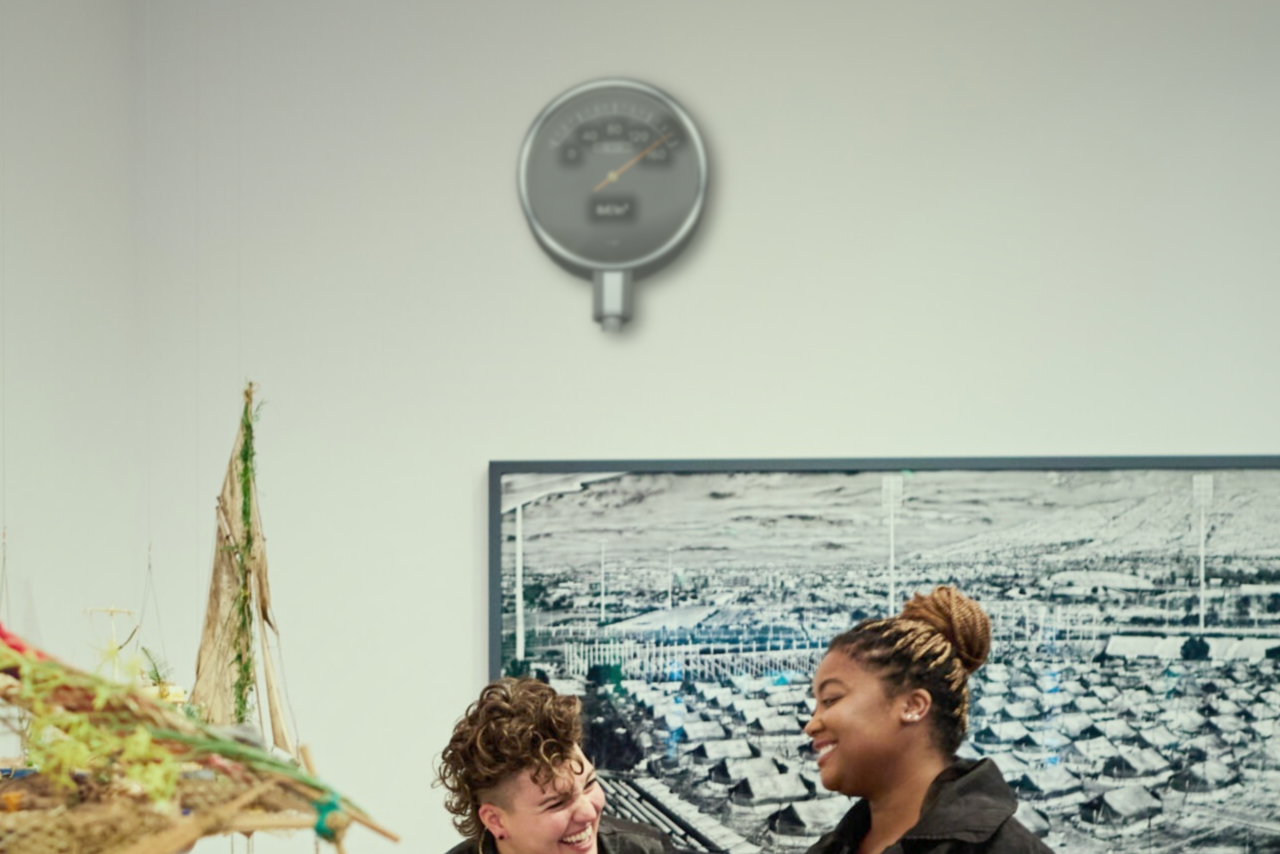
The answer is value=150 unit=psi
